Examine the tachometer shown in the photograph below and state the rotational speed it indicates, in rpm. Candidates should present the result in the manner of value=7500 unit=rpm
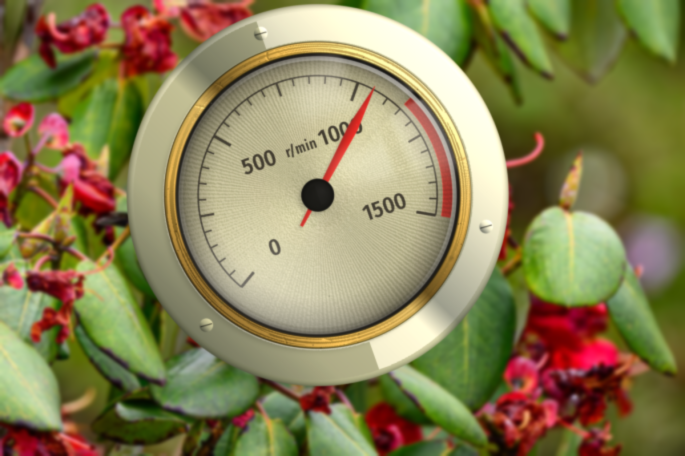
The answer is value=1050 unit=rpm
